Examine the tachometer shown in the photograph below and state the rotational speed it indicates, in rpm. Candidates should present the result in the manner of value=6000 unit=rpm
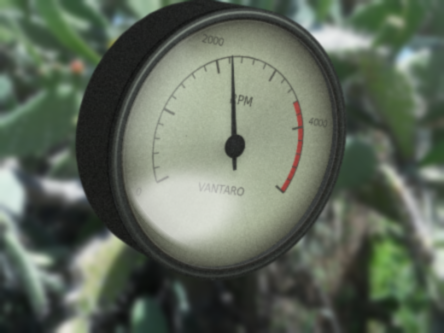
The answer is value=2200 unit=rpm
